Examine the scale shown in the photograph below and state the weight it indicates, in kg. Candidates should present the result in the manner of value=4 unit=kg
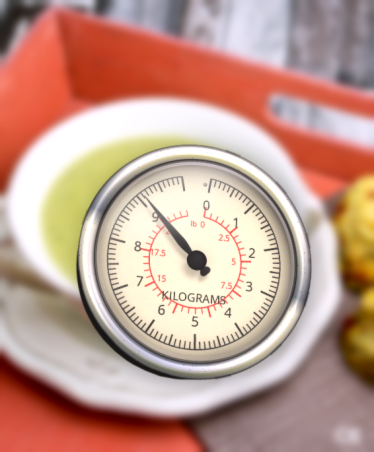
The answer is value=9.1 unit=kg
